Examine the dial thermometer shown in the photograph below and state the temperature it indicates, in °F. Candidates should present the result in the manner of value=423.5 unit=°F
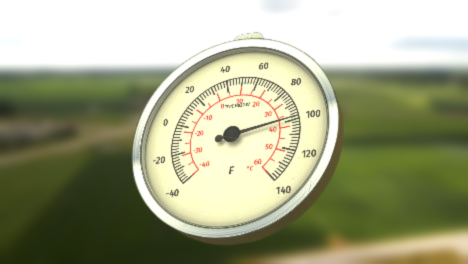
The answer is value=100 unit=°F
